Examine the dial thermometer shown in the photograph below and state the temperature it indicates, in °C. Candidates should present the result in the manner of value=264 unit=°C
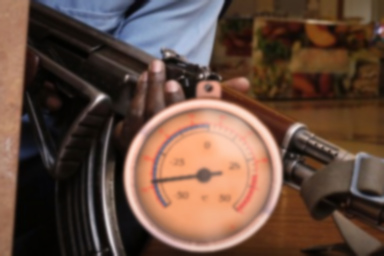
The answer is value=-37.5 unit=°C
